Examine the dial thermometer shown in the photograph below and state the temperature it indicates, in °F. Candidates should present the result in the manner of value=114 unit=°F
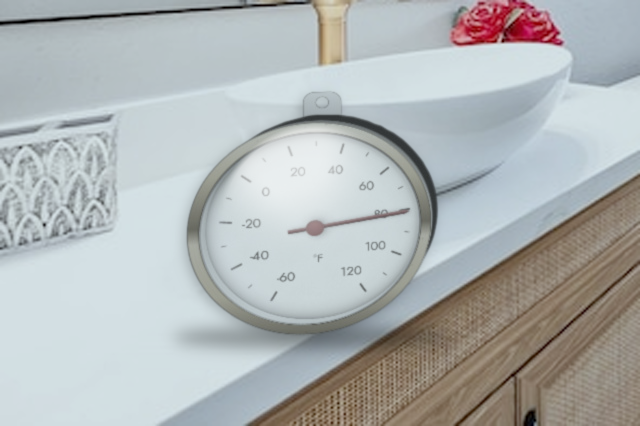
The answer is value=80 unit=°F
